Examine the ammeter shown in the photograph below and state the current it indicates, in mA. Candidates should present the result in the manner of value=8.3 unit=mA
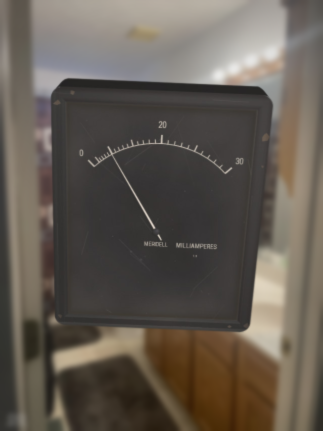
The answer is value=10 unit=mA
